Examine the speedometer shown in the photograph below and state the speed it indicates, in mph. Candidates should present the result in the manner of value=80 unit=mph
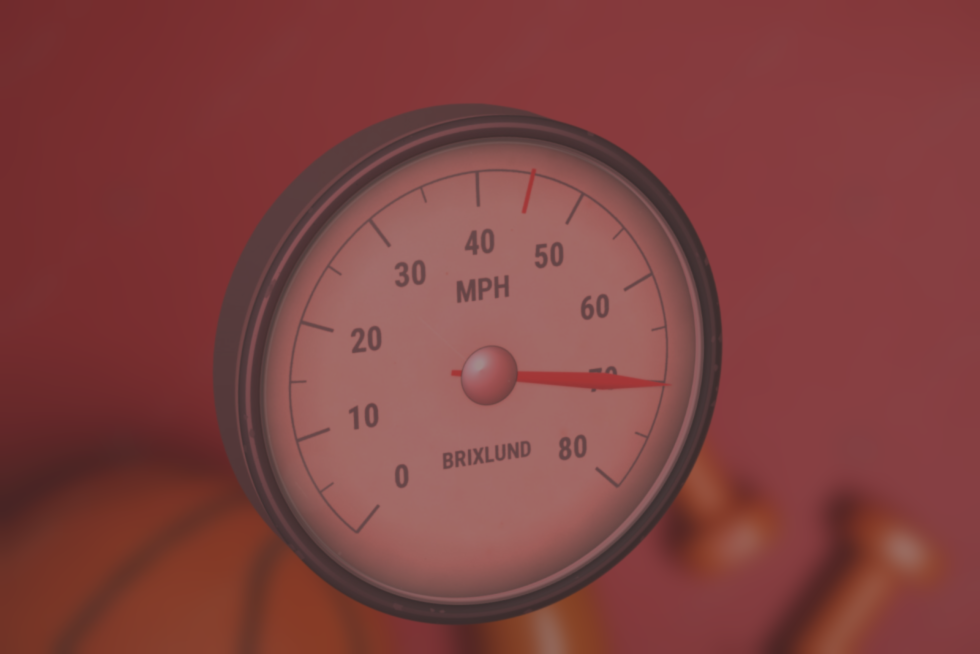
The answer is value=70 unit=mph
